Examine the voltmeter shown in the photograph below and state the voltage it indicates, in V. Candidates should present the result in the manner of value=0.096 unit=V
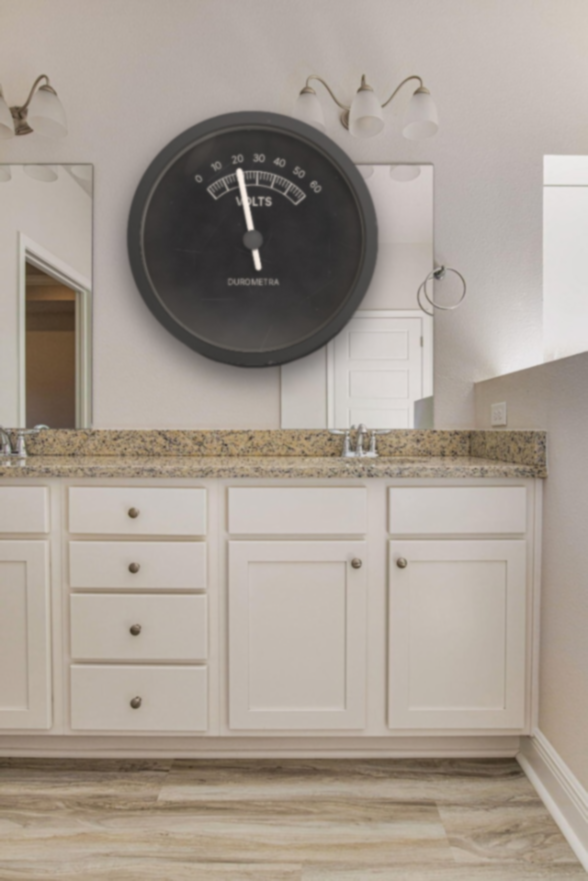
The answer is value=20 unit=V
